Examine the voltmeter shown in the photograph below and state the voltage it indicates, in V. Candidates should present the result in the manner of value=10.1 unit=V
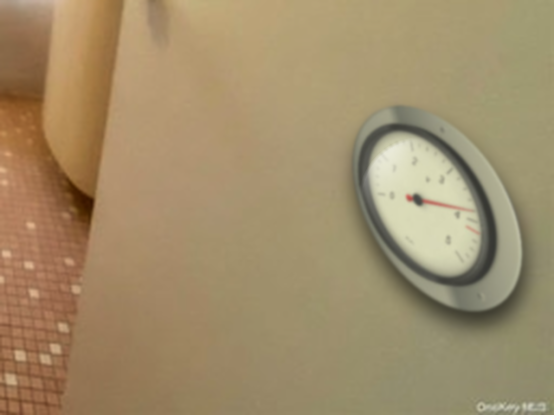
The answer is value=3.8 unit=V
